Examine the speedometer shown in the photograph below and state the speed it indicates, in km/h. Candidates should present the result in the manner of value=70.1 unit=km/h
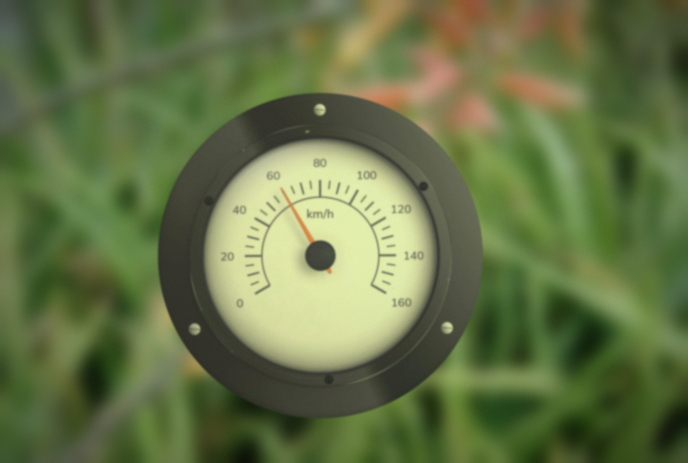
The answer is value=60 unit=km/h
